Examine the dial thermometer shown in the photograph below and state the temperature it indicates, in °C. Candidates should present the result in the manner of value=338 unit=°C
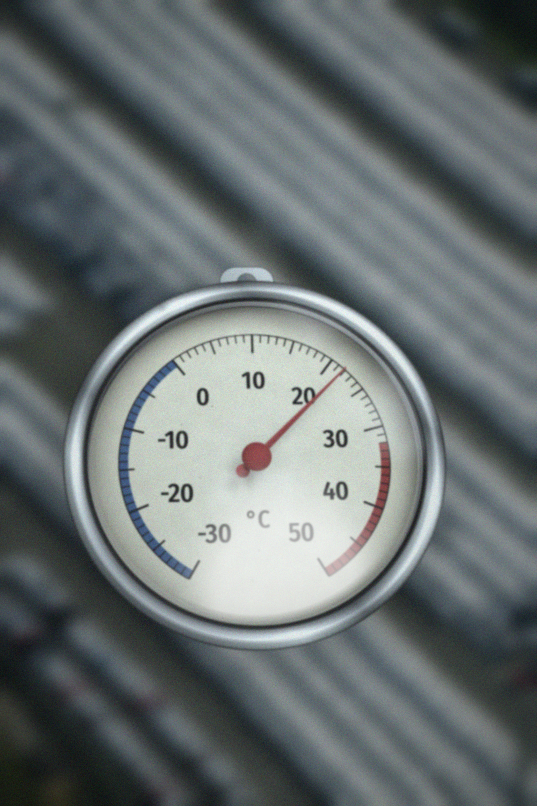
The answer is value=22 unit=°C
